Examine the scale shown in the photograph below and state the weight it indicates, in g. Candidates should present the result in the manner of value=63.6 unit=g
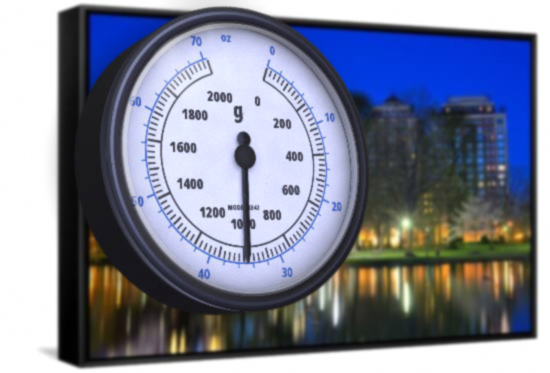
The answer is value=1000 unit=g
